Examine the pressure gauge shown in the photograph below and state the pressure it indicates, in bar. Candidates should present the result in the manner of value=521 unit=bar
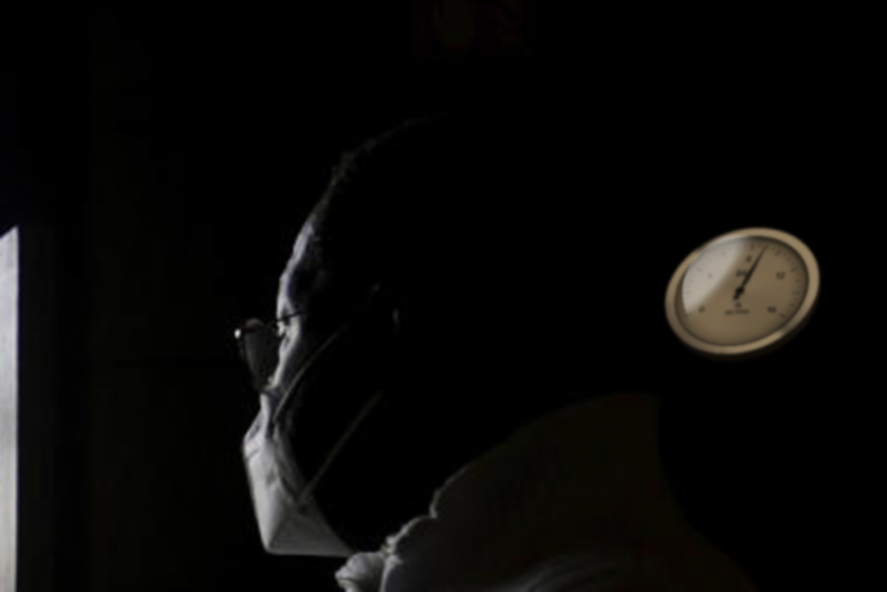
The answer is value=9 unit=bar
